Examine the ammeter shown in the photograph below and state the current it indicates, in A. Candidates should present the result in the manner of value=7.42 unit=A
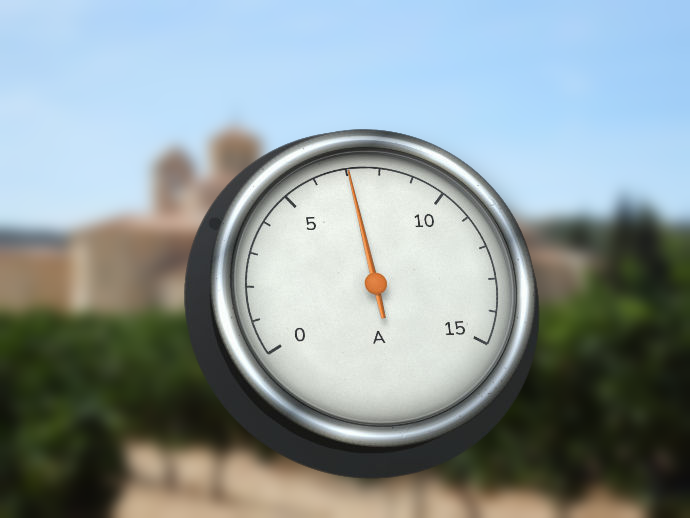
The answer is value=7 unit=A
